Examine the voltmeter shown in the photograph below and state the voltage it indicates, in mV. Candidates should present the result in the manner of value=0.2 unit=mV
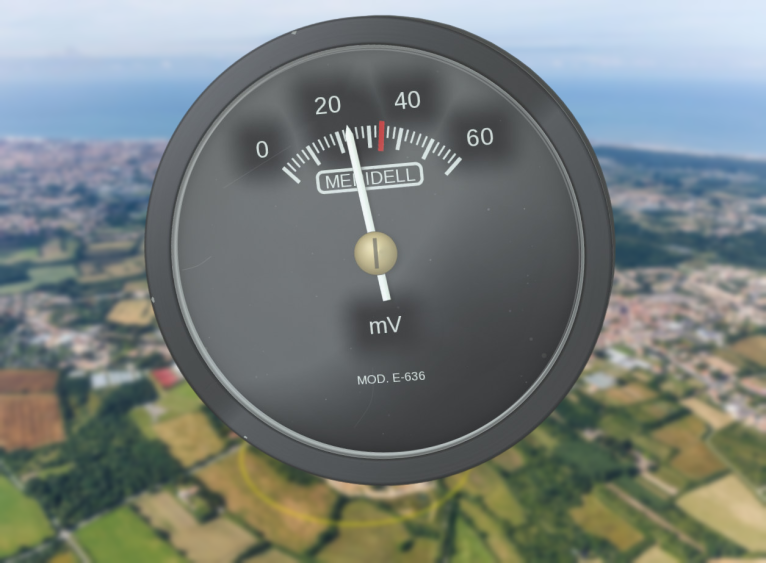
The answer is value=24 unit=mV
